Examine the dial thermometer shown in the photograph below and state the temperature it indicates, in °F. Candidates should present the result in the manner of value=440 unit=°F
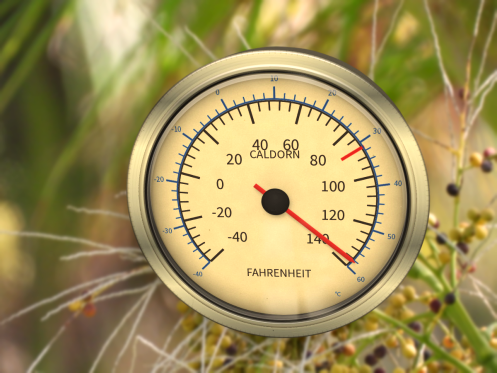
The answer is value=136 unit=°F
